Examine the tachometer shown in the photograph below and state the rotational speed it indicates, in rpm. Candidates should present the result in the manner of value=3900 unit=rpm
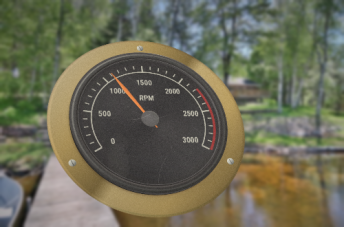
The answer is value=1100 unit=rpm
